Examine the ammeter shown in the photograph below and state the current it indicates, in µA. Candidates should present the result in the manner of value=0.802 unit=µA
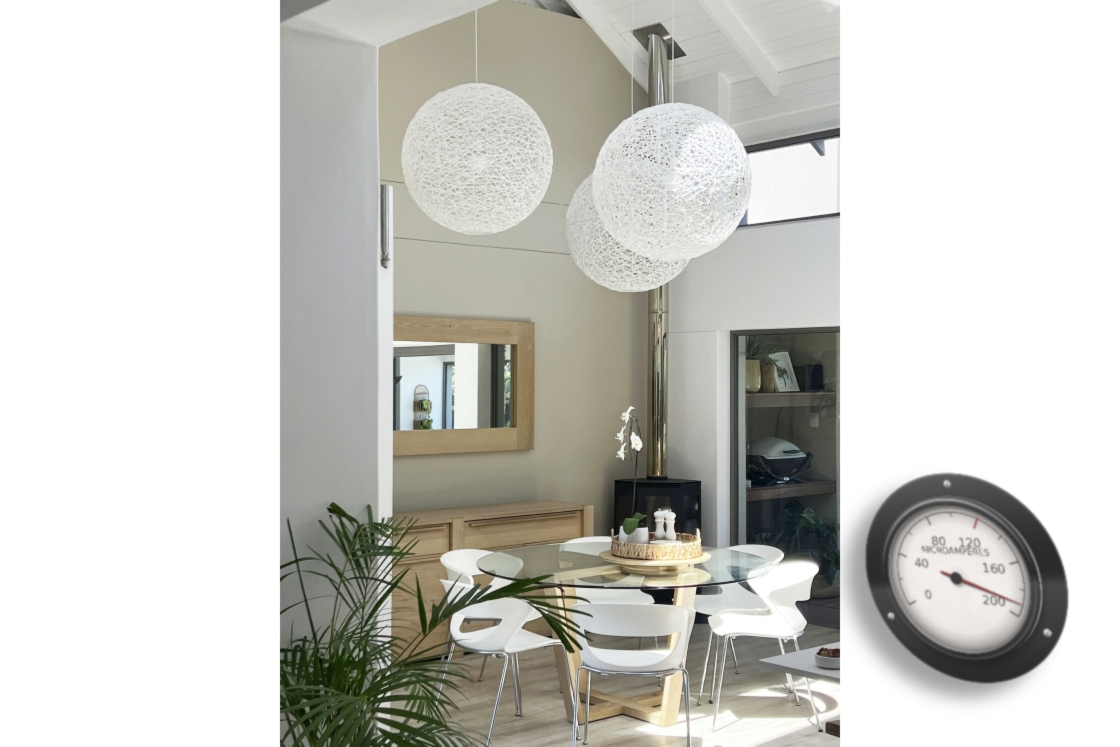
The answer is value=190 unit=µA
